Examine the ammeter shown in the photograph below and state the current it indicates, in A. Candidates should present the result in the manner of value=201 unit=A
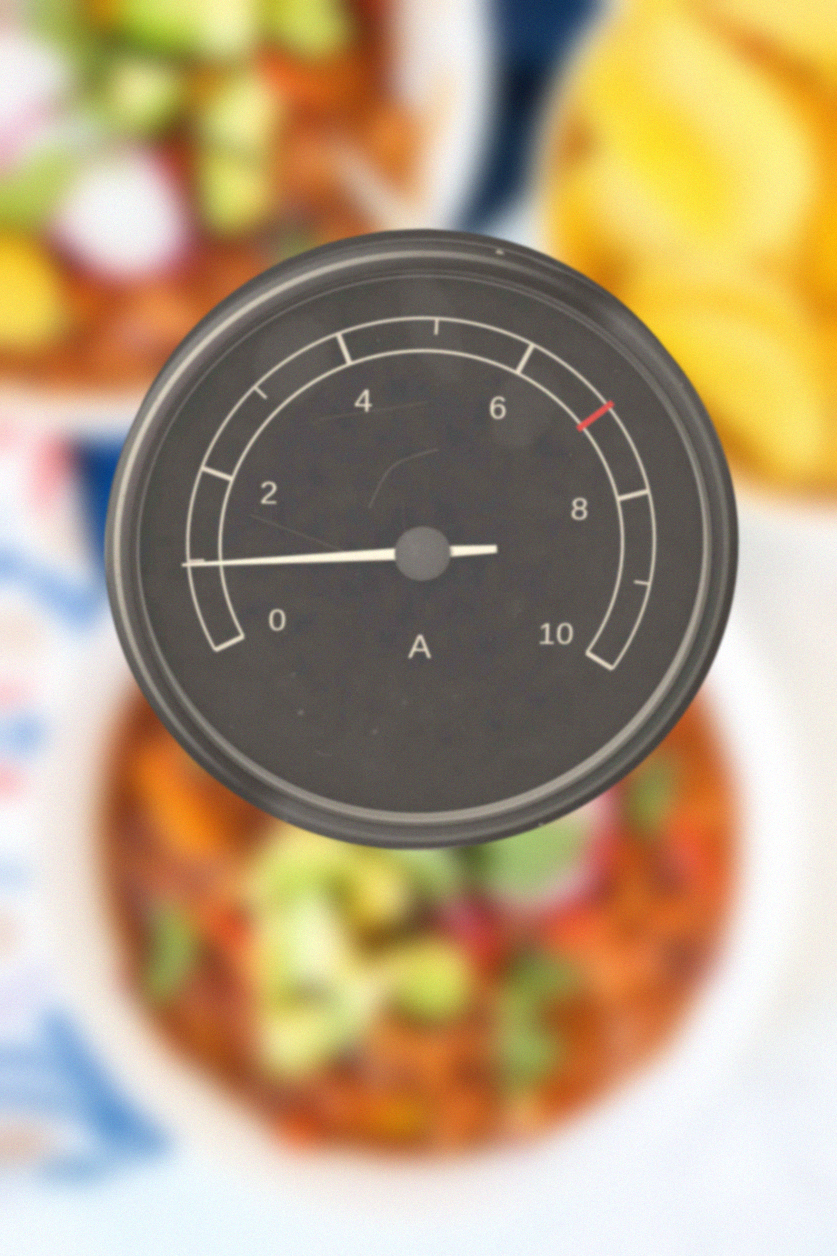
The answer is value=1 unit=A
